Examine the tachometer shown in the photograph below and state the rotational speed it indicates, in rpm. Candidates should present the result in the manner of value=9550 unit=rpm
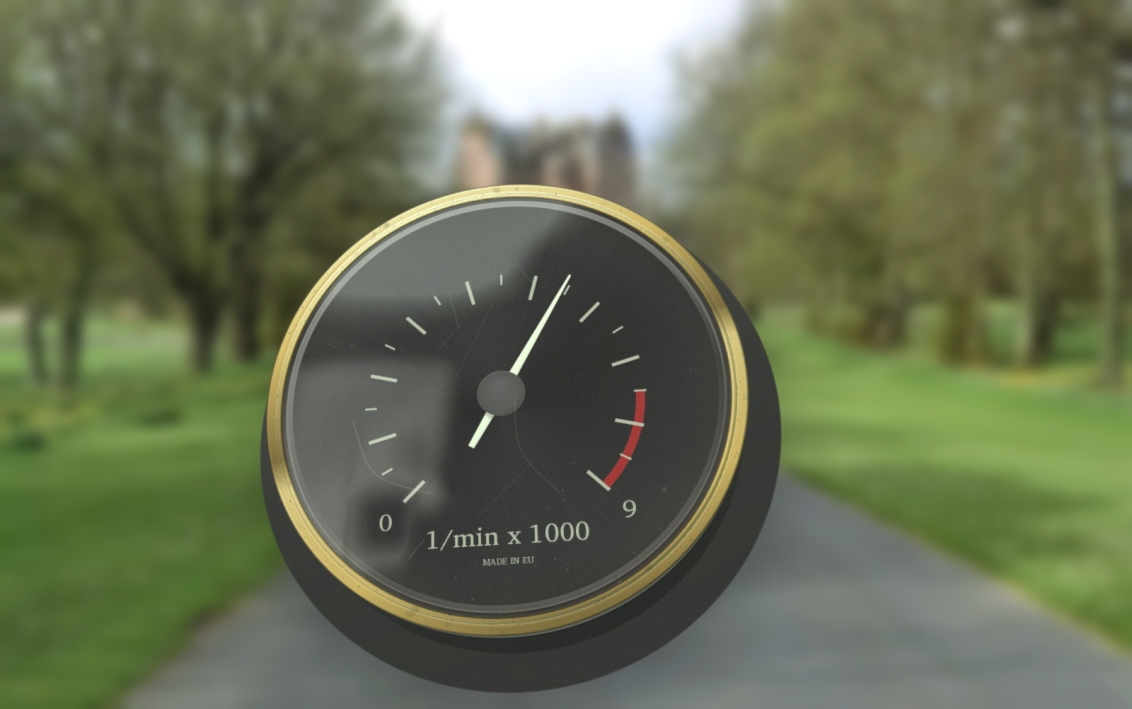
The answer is value=5500 unit=rpm
